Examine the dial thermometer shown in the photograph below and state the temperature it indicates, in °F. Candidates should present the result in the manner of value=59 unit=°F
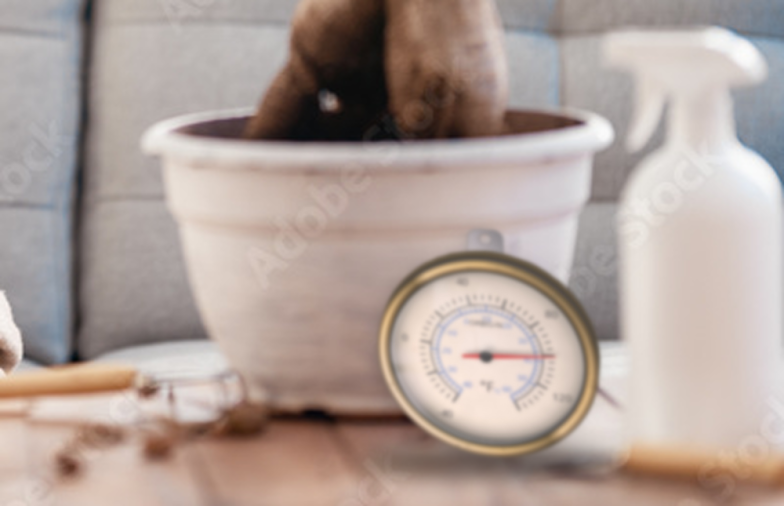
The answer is value=100 unit=°F
